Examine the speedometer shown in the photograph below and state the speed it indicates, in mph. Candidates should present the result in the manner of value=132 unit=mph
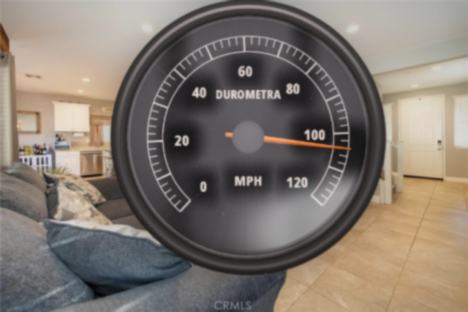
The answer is value=104 unit=mph
